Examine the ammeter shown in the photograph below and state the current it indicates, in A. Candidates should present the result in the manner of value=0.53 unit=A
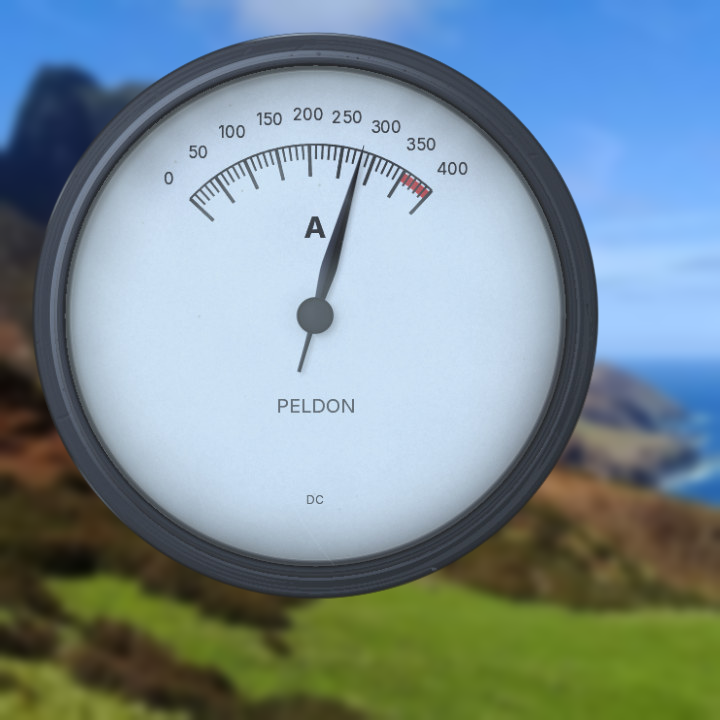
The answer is value=280 unit=A
